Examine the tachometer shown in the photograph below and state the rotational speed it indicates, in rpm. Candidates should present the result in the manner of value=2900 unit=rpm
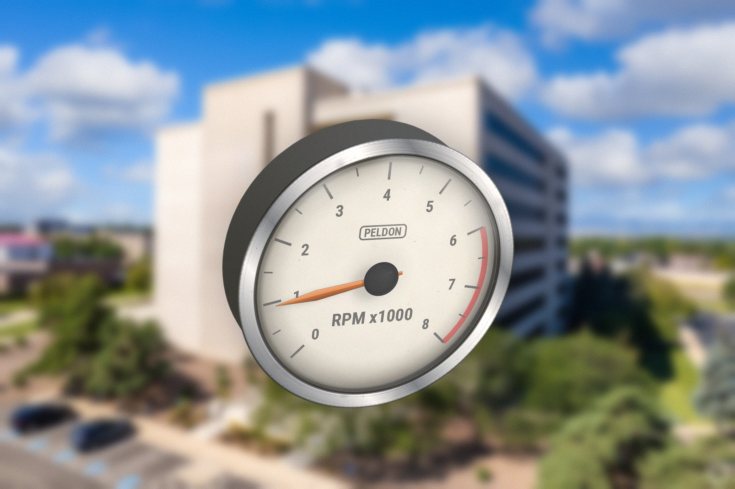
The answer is value=1000 unit=rpm
